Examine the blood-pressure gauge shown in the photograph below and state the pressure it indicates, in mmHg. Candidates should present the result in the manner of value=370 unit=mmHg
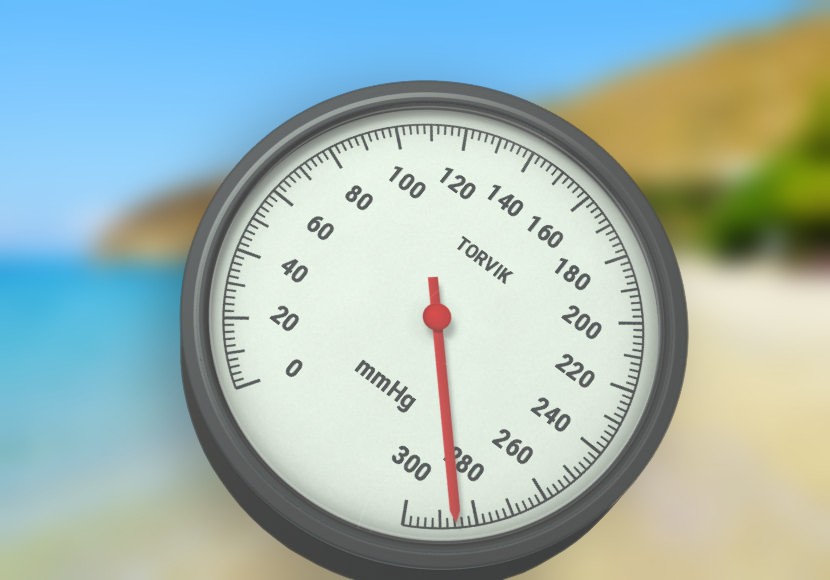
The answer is value=286 unit=mmHg
